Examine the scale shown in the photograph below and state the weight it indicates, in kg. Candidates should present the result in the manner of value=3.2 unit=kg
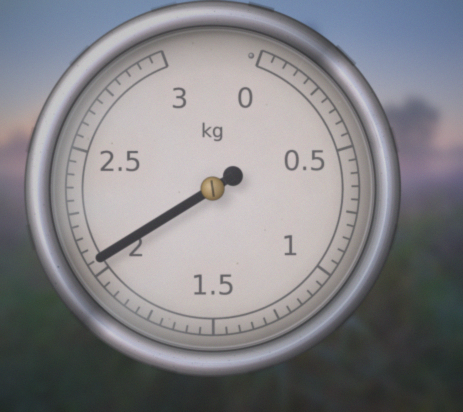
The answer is value=2.05 unit=kg
